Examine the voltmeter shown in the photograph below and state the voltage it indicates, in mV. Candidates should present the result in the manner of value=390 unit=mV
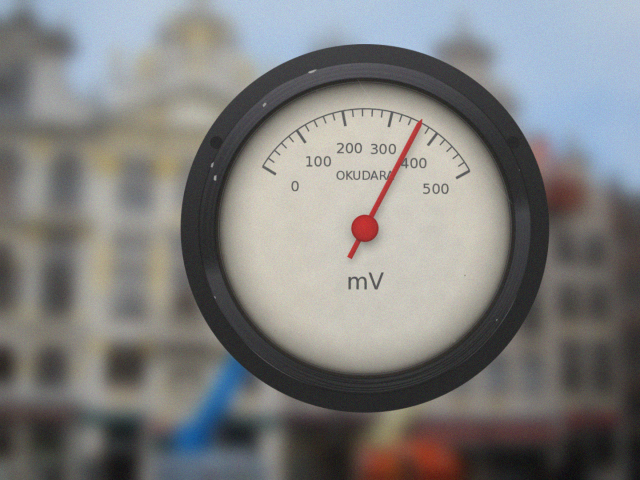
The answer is value=360 unit=mV
